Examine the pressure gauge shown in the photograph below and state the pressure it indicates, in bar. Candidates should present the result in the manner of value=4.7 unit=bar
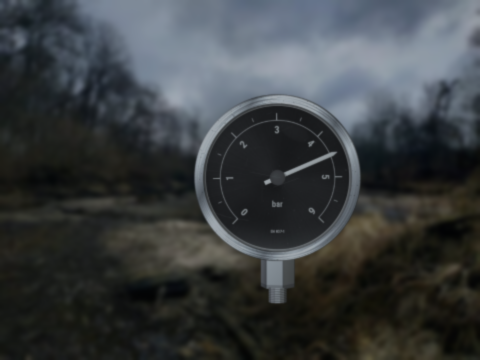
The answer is value=4.5 unit=bar
